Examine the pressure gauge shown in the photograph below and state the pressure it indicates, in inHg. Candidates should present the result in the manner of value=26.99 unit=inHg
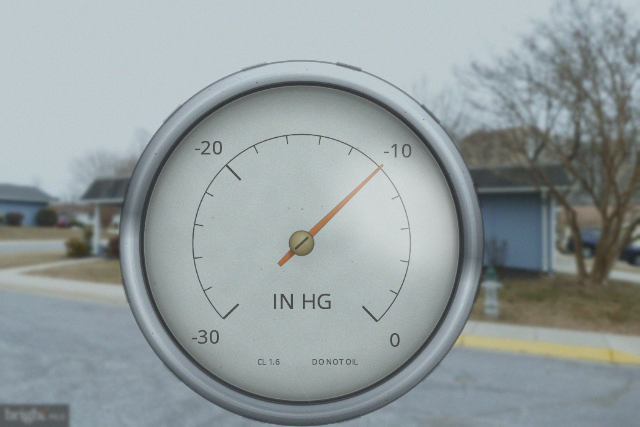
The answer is value=-10 unit=inHg
